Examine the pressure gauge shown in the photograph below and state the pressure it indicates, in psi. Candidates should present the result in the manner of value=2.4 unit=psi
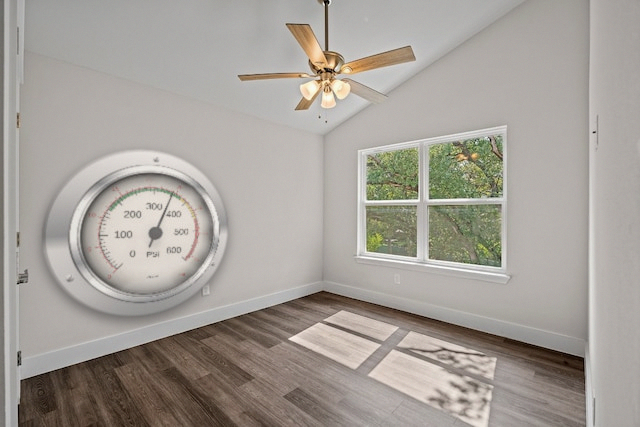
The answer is value=350 unit=psi
